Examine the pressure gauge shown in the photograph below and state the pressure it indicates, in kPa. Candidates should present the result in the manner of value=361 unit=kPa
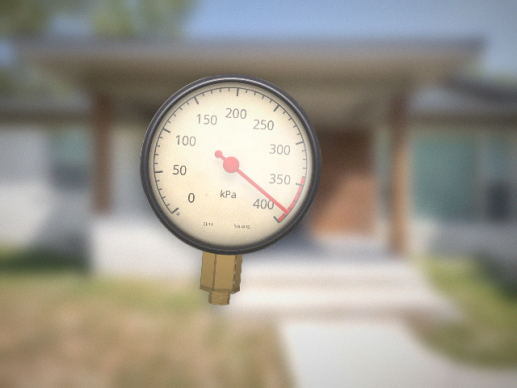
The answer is value=385 unit=kPa
